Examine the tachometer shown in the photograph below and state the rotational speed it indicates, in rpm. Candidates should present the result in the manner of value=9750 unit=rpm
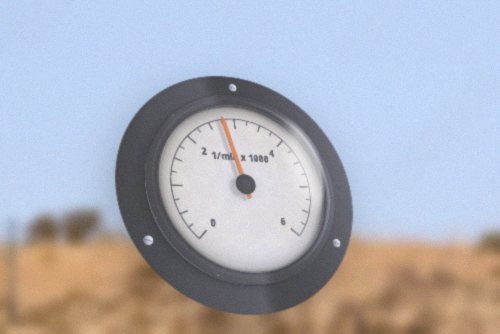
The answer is value=2750 unit=rpm
